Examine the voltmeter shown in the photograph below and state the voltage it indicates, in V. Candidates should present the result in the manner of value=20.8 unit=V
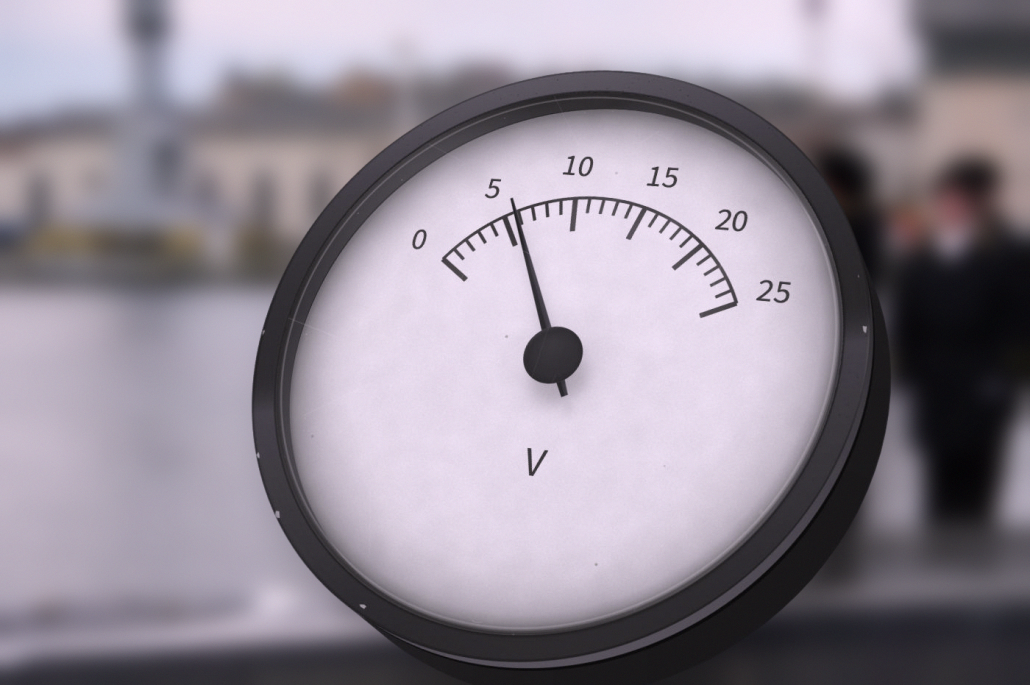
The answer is value=6 unit=V
